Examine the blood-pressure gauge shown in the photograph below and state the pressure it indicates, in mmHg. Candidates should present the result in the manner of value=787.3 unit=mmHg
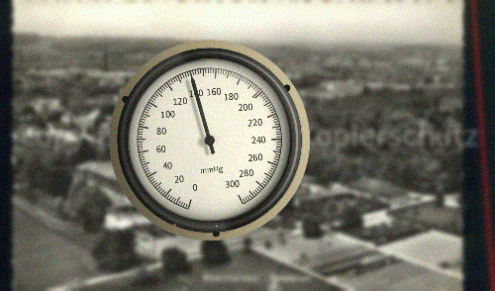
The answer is value=140 unit=mmHg
